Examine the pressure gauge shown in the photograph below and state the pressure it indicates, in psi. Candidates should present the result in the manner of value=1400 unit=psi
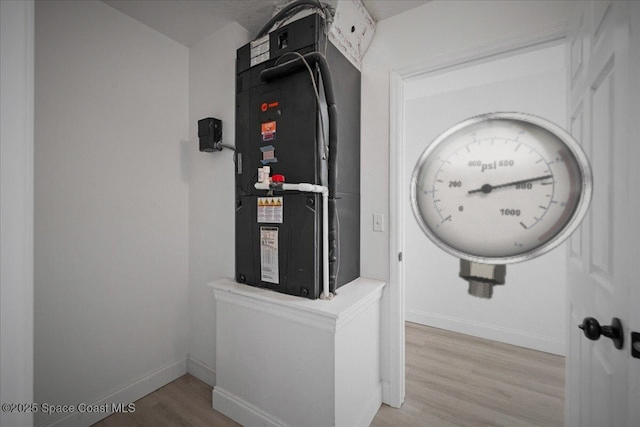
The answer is value=775 unit=psi
